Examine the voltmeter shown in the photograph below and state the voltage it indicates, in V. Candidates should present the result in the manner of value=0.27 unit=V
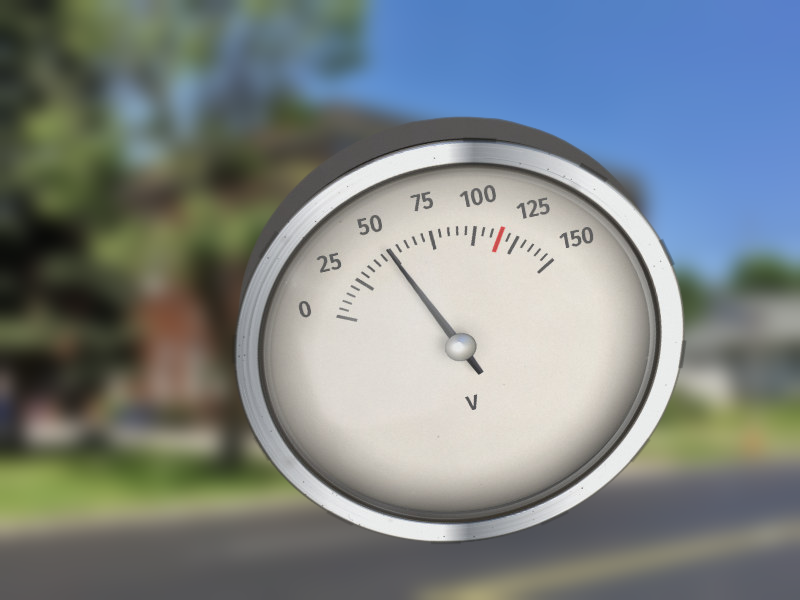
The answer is value=50 unit=V
